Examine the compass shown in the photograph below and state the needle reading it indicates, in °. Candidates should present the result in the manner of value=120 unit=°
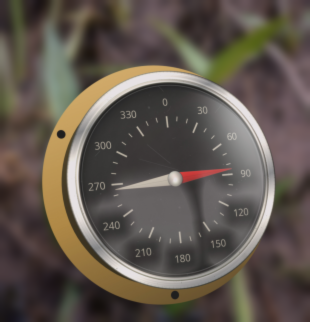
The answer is value=85 unit=°
